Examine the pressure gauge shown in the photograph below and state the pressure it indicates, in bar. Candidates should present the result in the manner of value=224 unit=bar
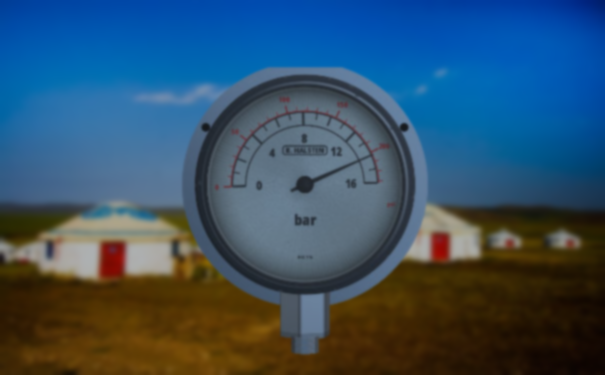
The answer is value=14 unit=bar
